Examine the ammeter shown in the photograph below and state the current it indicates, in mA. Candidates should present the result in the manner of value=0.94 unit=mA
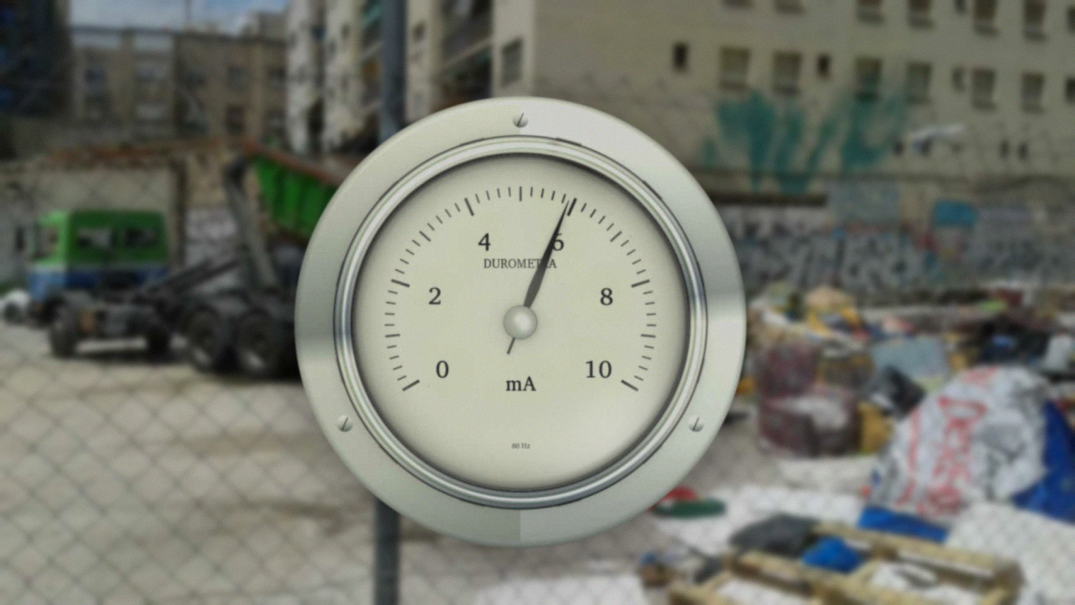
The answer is value=5.9 unit=mA
